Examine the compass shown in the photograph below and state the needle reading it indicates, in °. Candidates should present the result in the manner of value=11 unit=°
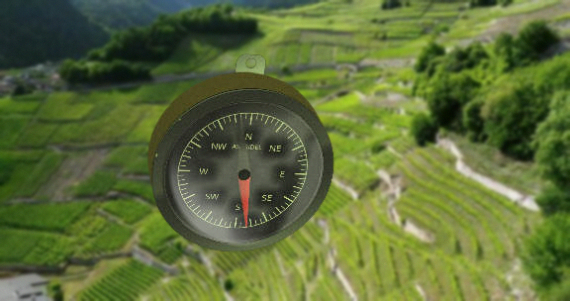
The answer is value=170 unit=°
